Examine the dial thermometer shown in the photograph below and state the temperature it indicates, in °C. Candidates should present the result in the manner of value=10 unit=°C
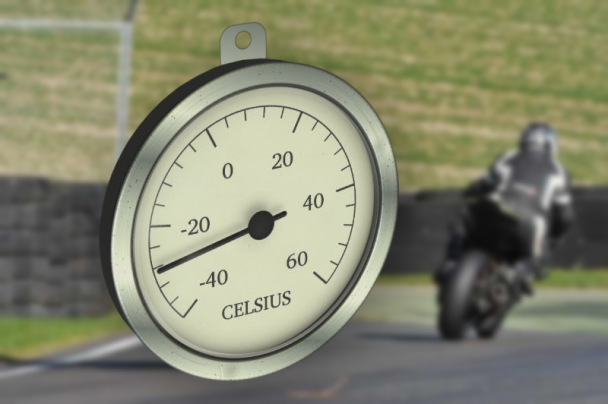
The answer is value=-28 unit=°C
